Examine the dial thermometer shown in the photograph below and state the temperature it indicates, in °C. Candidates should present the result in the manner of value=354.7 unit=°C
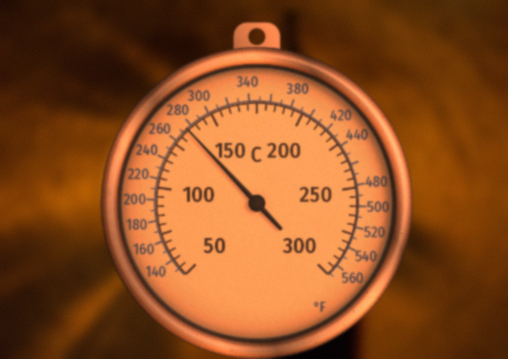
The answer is value=135 unit=°C
